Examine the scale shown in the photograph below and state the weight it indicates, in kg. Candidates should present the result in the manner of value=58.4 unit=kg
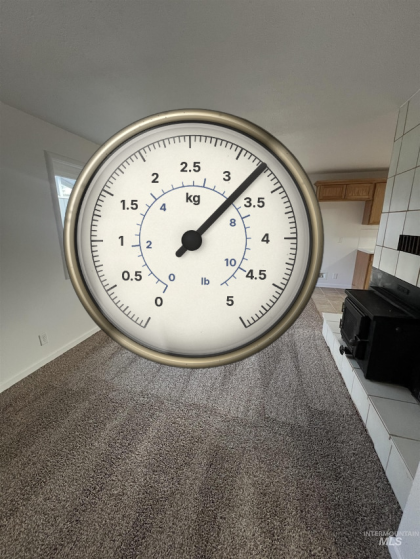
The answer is value=3.25 unit=kg
